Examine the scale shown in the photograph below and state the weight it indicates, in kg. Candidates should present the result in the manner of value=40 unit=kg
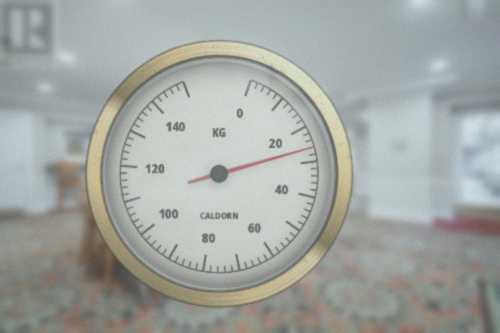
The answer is value=26 unit=kg
